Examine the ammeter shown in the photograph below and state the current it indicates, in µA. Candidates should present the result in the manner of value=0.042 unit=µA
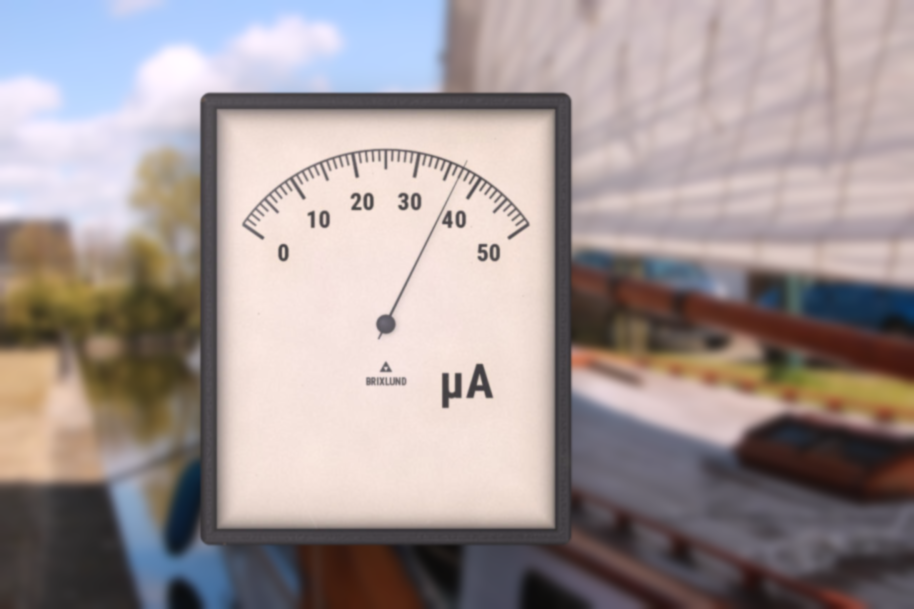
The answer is value=37 unit=µA
